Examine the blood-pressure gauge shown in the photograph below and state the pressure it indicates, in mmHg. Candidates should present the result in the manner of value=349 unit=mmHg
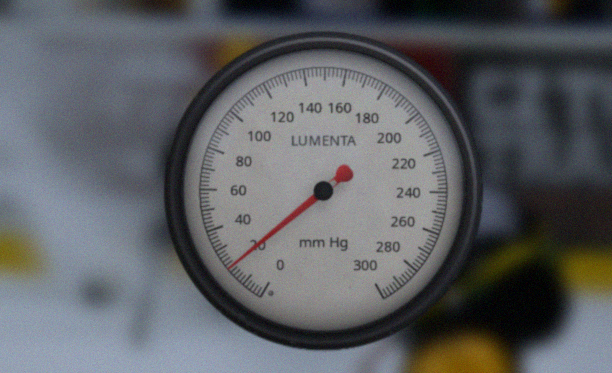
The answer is value=20 unit=mmHg
